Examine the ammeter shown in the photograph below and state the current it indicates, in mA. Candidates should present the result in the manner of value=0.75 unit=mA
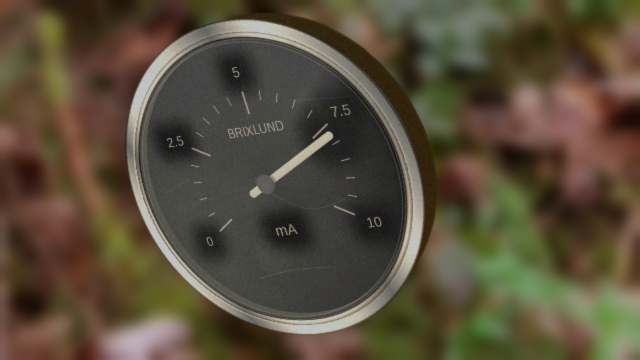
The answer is value=7.75 unit=mA
